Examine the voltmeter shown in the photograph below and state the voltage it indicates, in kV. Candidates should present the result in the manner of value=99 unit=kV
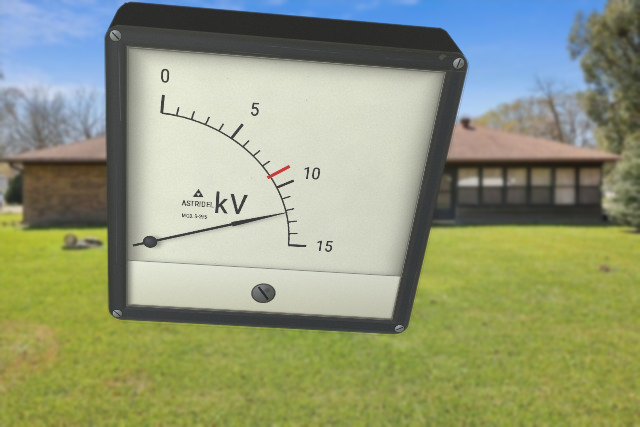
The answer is value=12 unit=kV
